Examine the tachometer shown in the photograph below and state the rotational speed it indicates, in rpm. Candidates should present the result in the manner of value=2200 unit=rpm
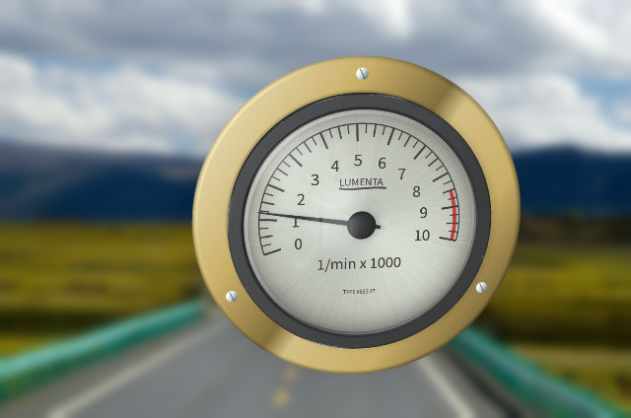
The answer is value=1250 unit=rpm
